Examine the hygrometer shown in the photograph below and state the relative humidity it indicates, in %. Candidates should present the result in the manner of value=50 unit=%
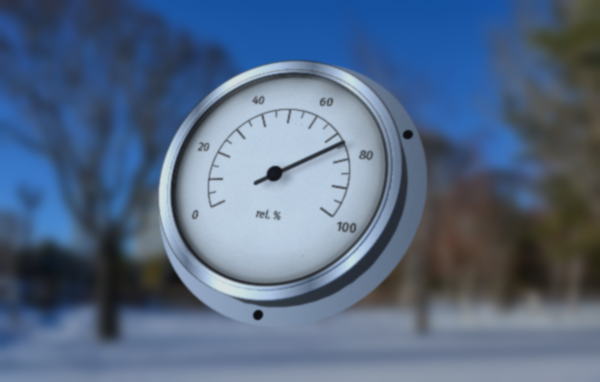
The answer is value=75 unit=%
